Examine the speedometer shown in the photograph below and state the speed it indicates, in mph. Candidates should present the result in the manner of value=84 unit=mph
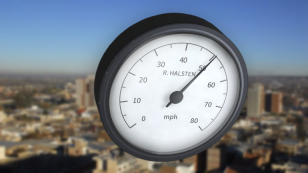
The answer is value=50 unit=mph
